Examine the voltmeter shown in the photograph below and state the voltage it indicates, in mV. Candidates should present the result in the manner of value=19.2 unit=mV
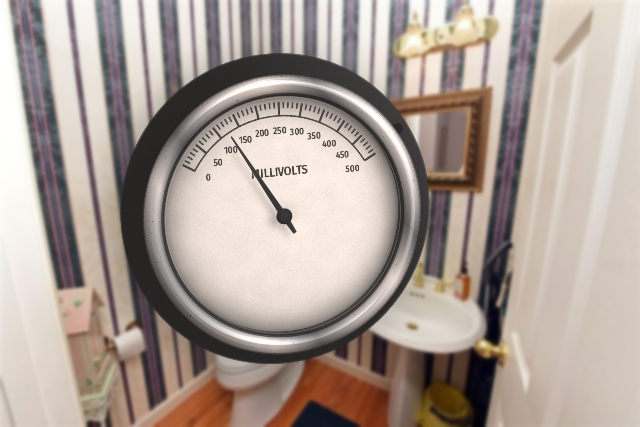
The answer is value=120 unit=mV
